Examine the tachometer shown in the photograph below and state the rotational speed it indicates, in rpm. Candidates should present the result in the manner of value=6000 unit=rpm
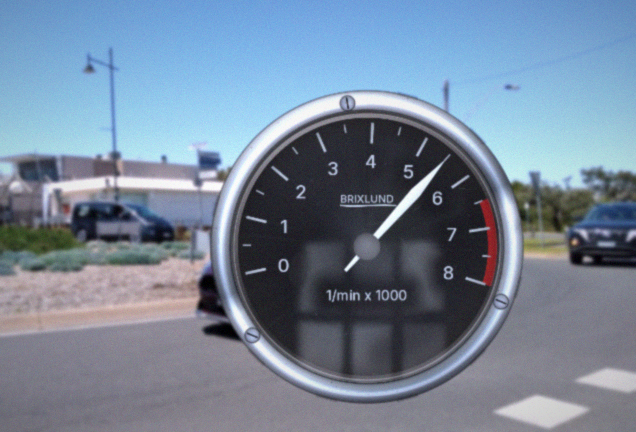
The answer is value=5500 unit=rpm
